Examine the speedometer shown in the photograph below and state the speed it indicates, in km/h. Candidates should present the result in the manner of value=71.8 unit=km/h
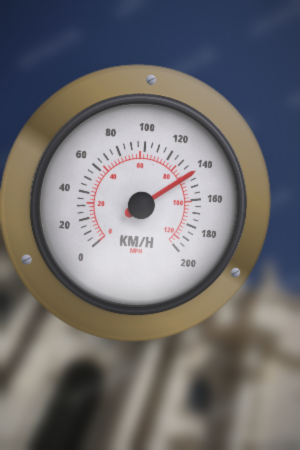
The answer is value=140 unit=km/h
